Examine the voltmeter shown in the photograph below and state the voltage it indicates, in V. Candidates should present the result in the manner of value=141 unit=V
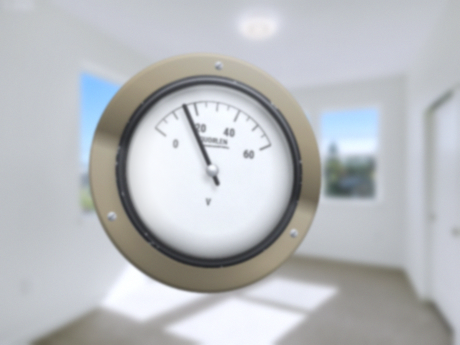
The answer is value=15 unit=V
